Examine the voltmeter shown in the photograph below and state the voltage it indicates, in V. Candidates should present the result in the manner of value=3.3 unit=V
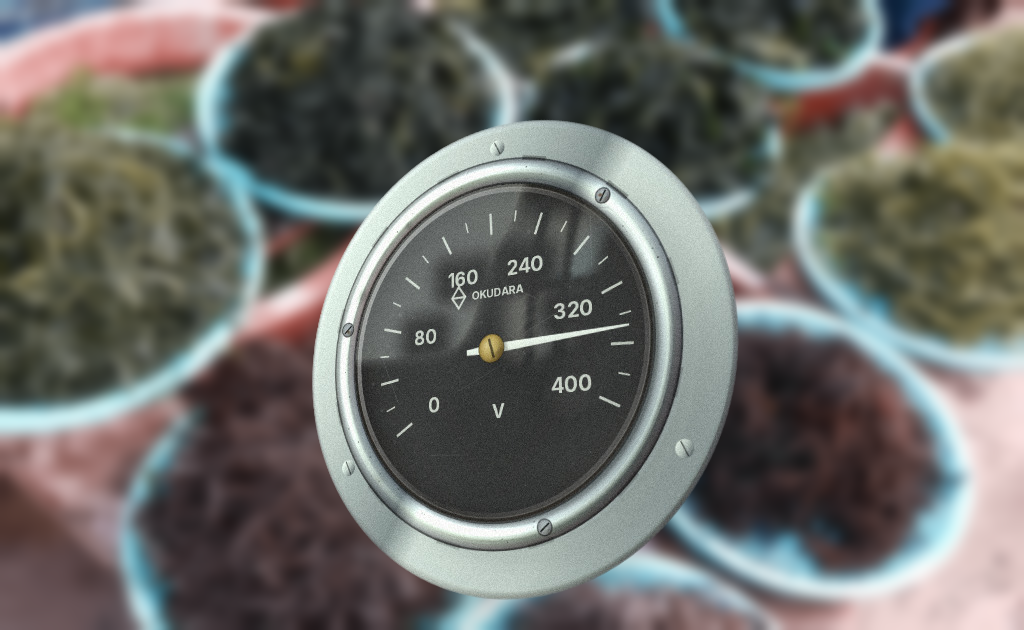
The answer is value=350 unit=V
